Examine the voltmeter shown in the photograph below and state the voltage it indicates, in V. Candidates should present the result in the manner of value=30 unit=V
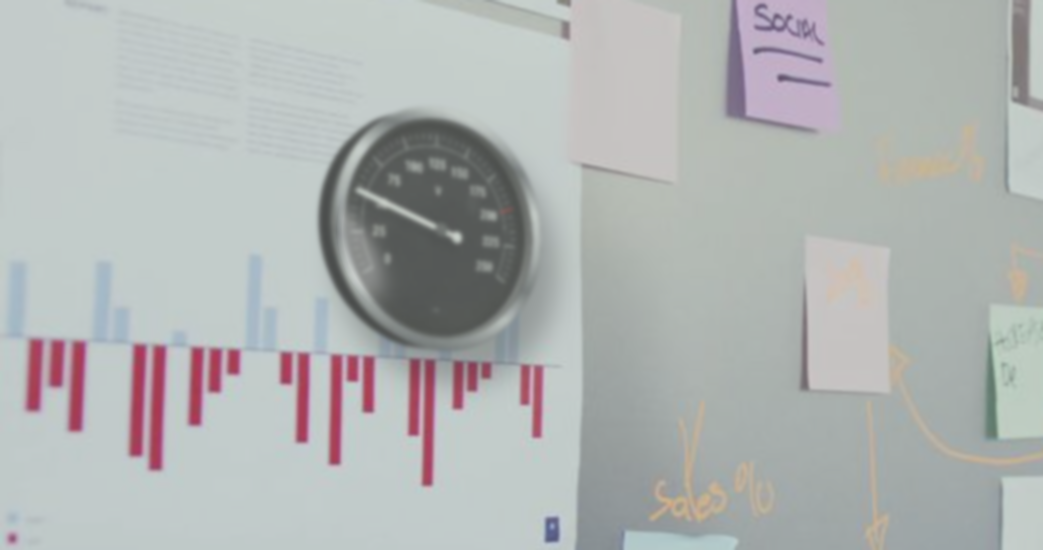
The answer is value=50 unit=V
